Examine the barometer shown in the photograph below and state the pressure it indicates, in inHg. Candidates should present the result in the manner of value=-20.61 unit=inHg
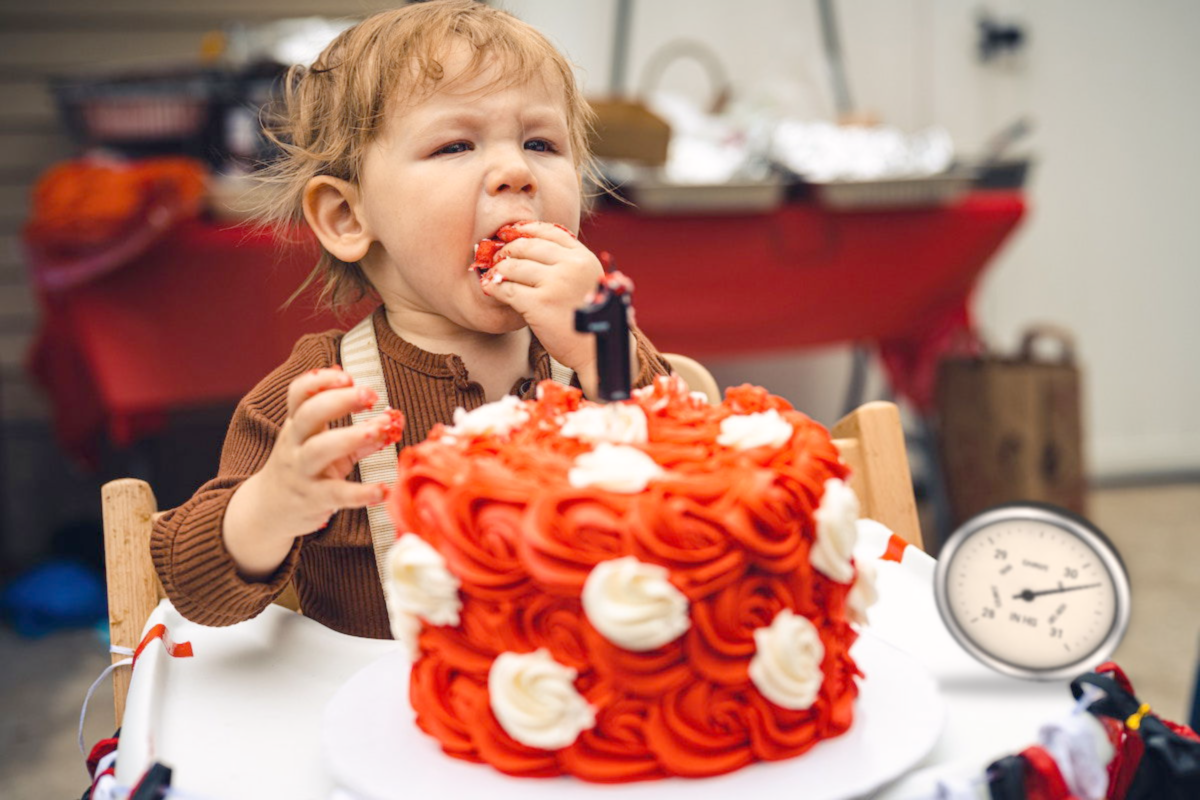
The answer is value=30.2 unit=inHg
